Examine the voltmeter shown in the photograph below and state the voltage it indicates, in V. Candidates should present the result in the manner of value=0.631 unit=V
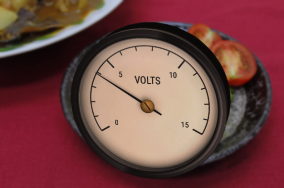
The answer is value=4 unit=V
